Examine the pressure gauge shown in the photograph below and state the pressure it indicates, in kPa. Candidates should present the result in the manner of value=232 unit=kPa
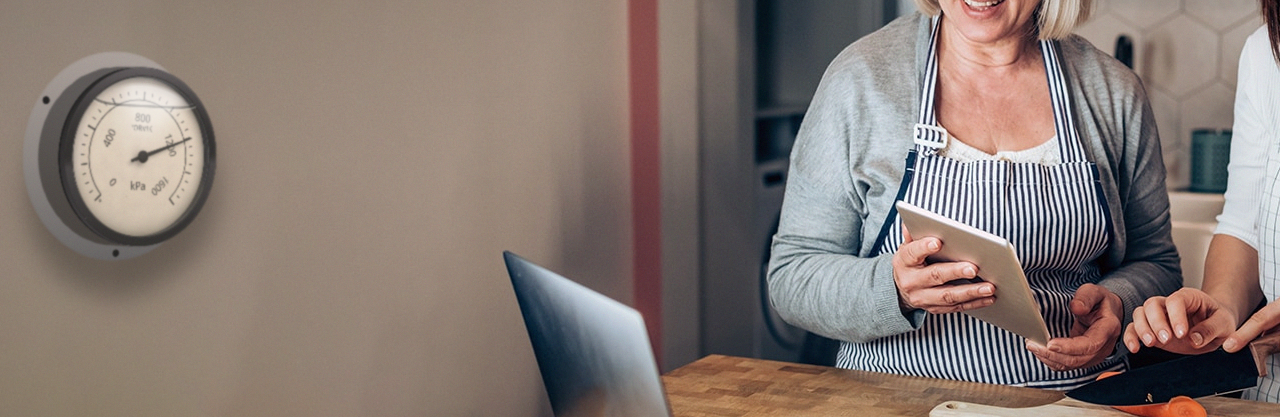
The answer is value=1200 unit=kPa
